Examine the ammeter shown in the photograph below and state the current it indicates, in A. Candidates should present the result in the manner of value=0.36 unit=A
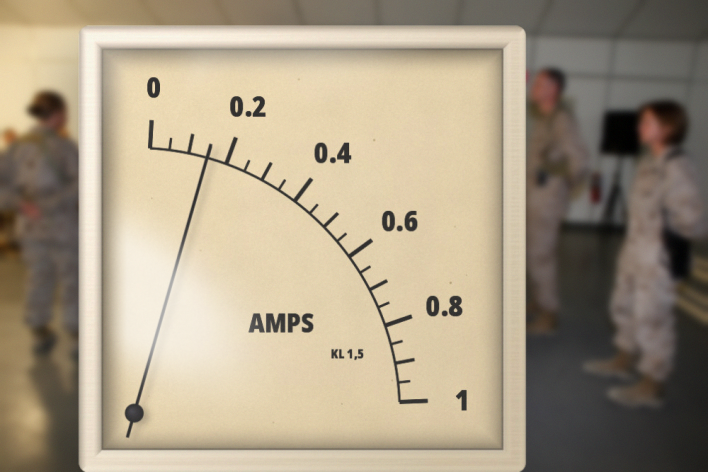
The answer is value=0.15 unit=A
